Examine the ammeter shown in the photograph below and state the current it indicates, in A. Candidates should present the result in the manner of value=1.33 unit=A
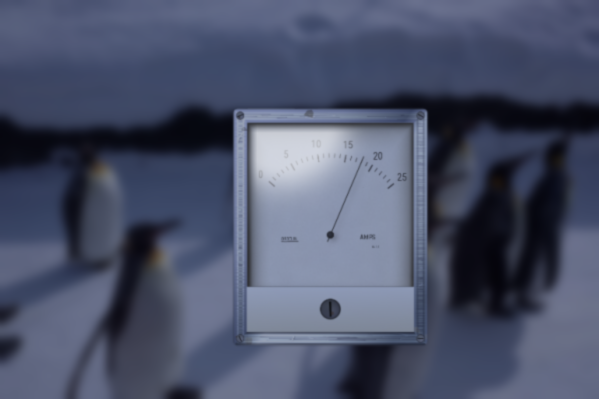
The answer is value=18 unit=A
